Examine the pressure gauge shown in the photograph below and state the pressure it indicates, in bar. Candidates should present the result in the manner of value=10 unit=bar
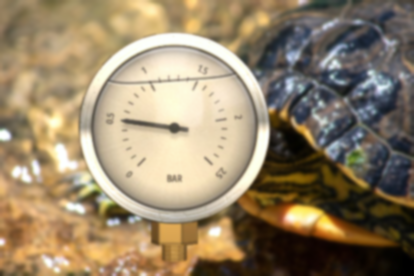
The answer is value=0.5 unit=bar
